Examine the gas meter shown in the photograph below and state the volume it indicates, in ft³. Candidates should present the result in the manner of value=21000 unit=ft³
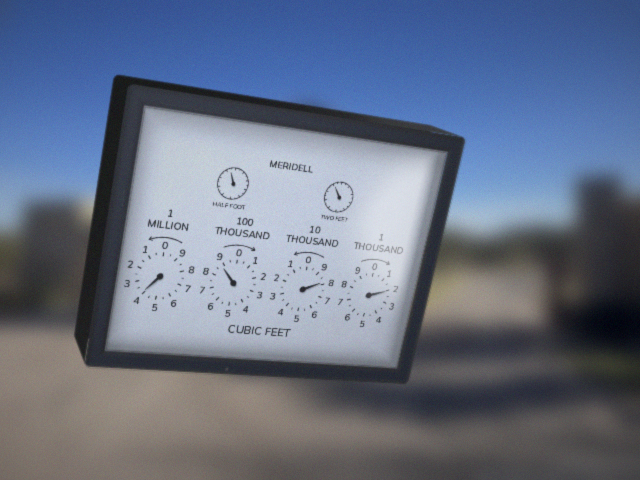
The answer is value=388200 unit=ft³
